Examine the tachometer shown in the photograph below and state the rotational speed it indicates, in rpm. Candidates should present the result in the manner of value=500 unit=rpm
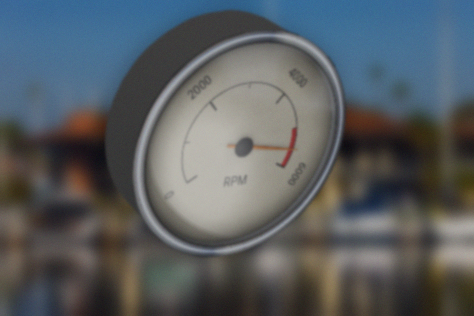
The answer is value=5500 unit=rpm
